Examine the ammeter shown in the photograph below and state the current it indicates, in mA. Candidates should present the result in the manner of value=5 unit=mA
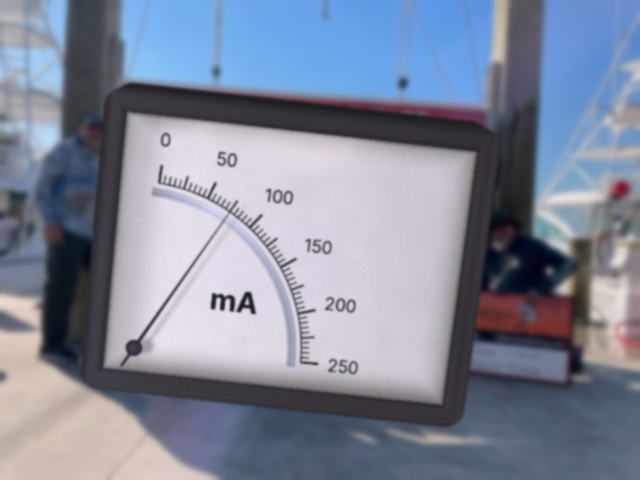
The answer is value=75 unit=mA
